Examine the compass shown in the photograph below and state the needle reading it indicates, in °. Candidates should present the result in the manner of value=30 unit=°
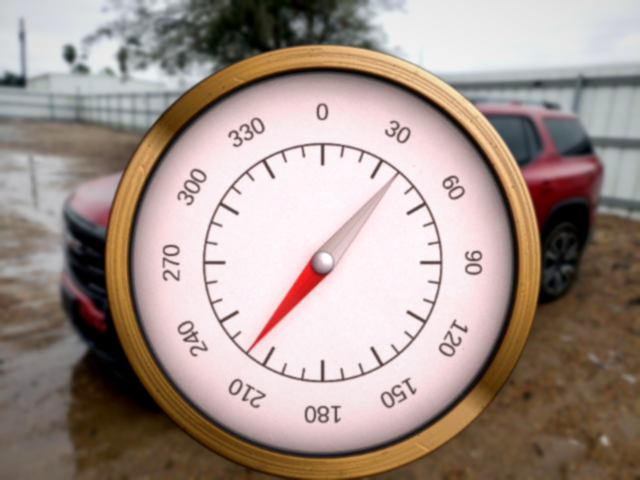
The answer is value=220 unit=°
